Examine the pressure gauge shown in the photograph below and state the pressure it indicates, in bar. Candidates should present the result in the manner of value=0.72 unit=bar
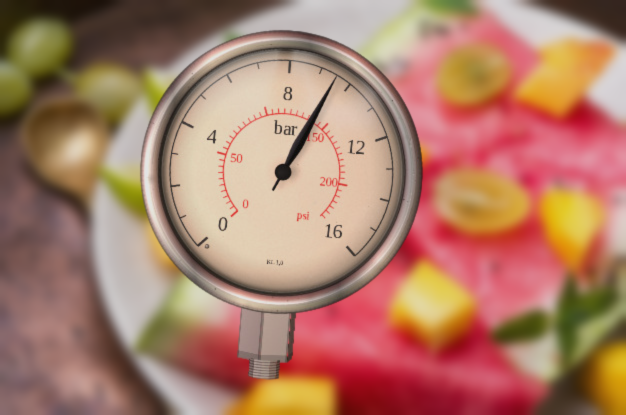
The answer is value=9.5 unit=bar
